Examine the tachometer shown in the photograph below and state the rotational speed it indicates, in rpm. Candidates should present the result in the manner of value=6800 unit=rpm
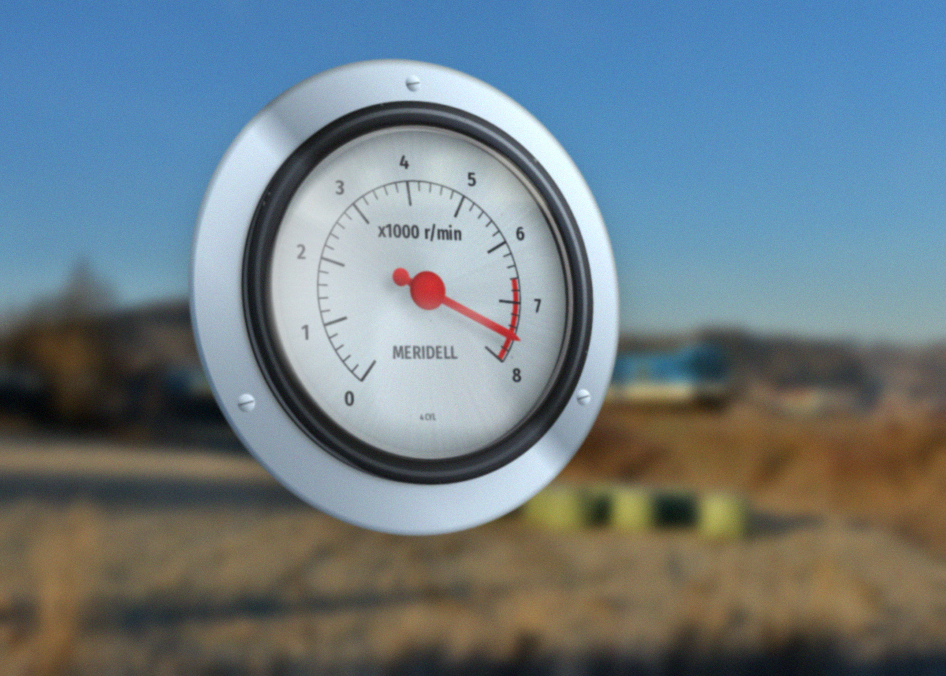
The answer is value=7600 unit=rpm
